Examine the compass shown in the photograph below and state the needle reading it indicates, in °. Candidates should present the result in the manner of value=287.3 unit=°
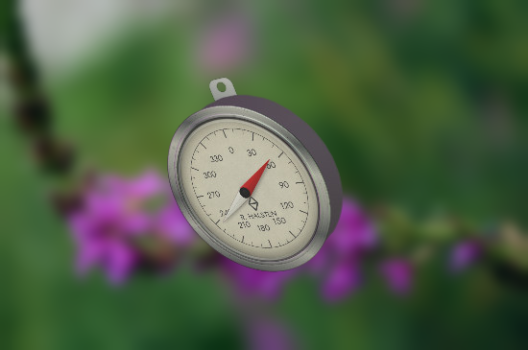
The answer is value=55 unit=°
